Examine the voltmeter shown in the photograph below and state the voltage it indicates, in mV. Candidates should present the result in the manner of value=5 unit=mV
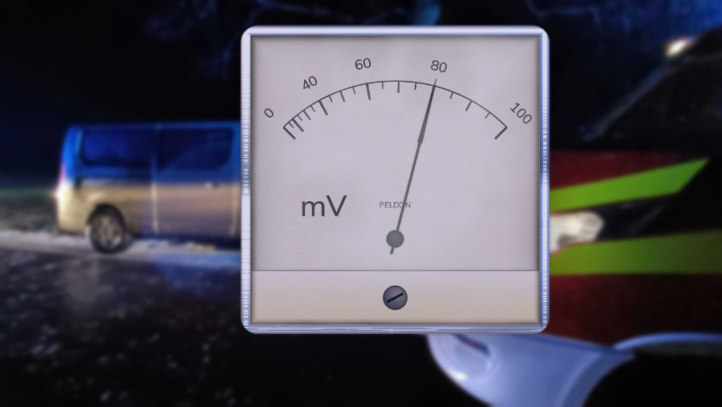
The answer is value=80 unit=mV
